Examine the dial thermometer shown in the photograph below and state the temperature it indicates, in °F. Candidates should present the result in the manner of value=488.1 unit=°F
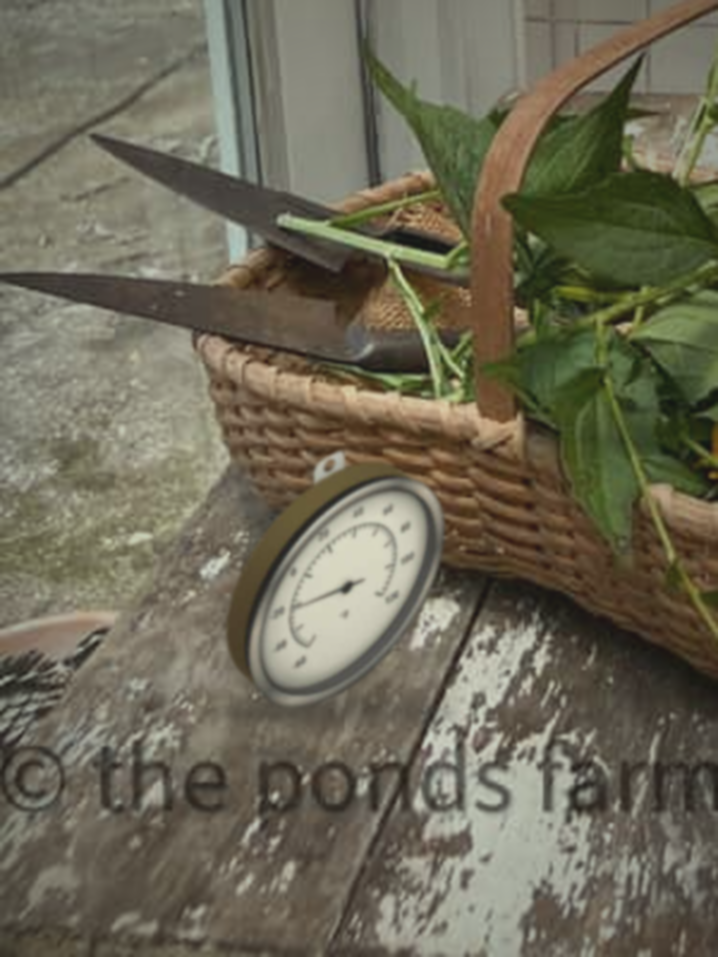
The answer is value=-20 unit=°F
